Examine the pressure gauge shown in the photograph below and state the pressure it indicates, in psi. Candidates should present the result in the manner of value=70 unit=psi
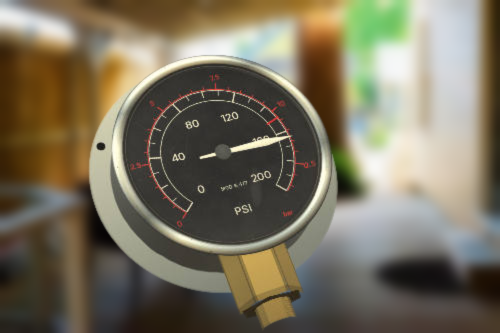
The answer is value=165 unit=psi
